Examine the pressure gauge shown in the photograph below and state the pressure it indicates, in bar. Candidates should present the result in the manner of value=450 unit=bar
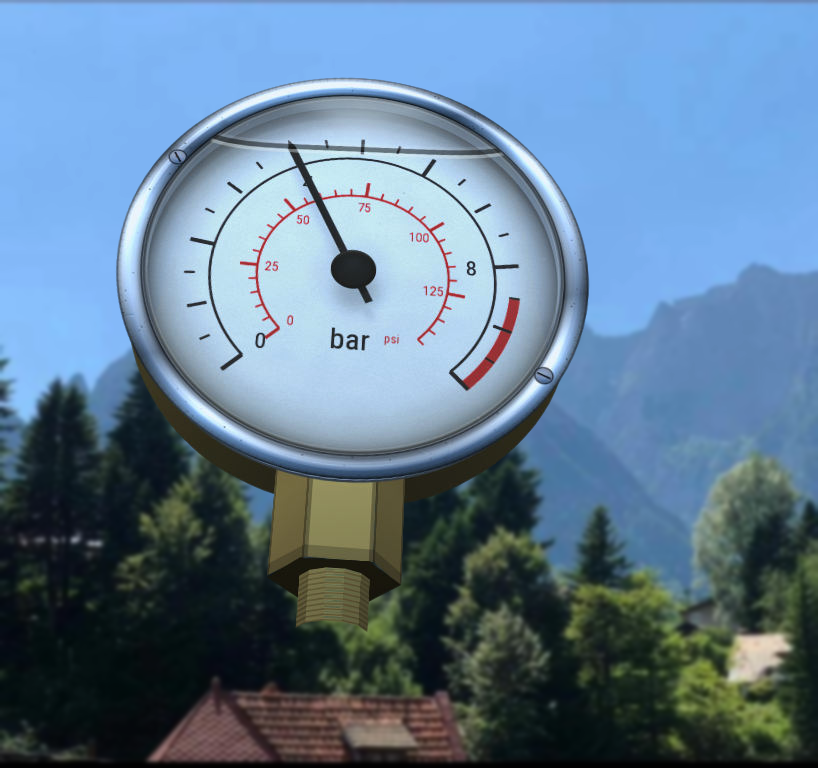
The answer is value=4 unit=bar
